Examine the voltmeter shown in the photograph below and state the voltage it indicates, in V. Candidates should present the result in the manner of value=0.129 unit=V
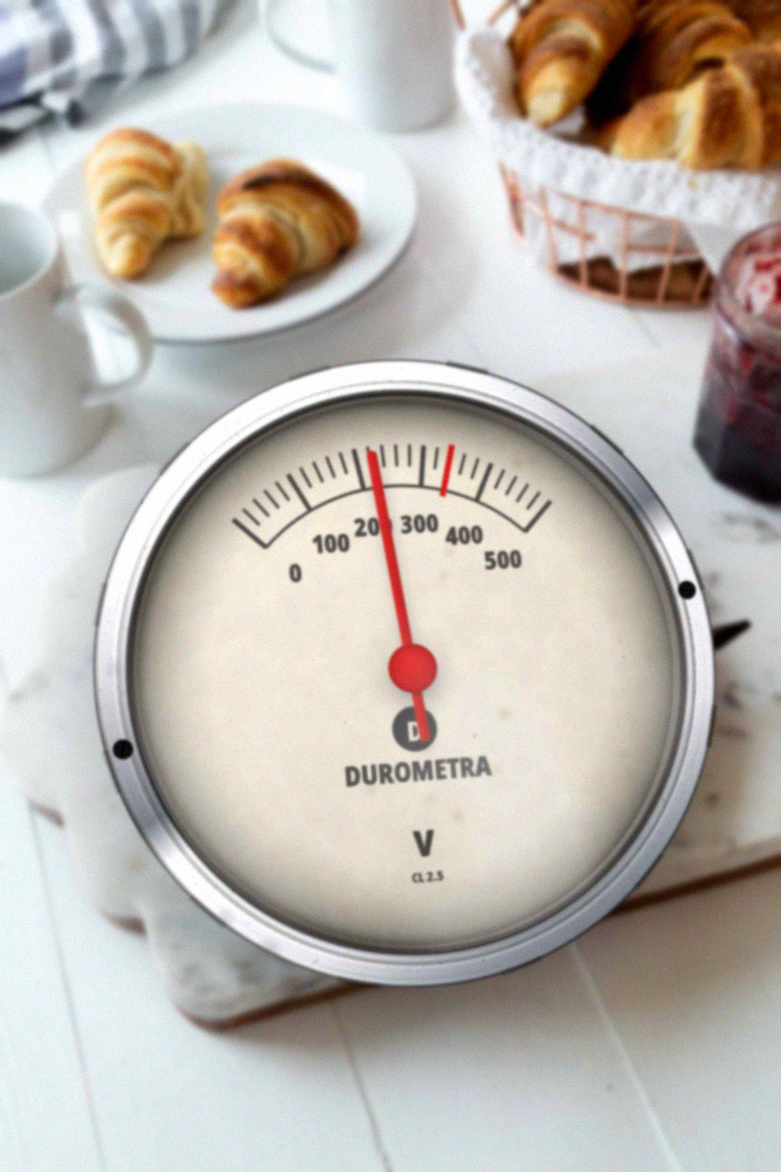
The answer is value=220 unit=V
